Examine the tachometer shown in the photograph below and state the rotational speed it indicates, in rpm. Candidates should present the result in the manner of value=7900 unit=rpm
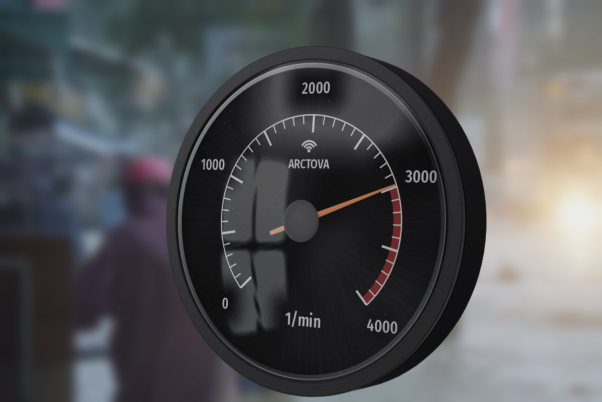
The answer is value=3000 unit=rpm
